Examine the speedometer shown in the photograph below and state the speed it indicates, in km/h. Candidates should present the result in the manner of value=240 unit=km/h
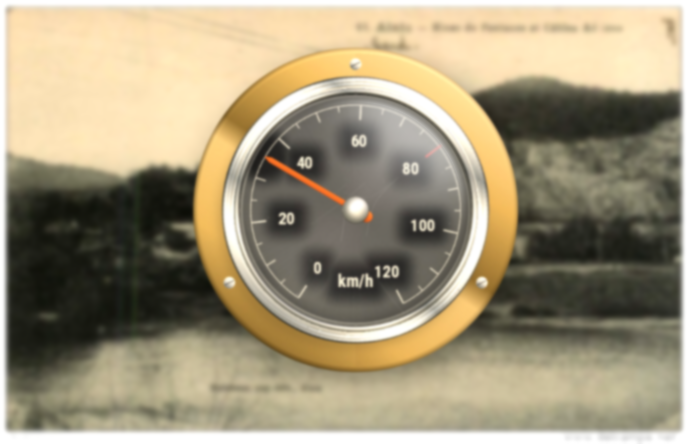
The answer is value=35 unit=km/h
